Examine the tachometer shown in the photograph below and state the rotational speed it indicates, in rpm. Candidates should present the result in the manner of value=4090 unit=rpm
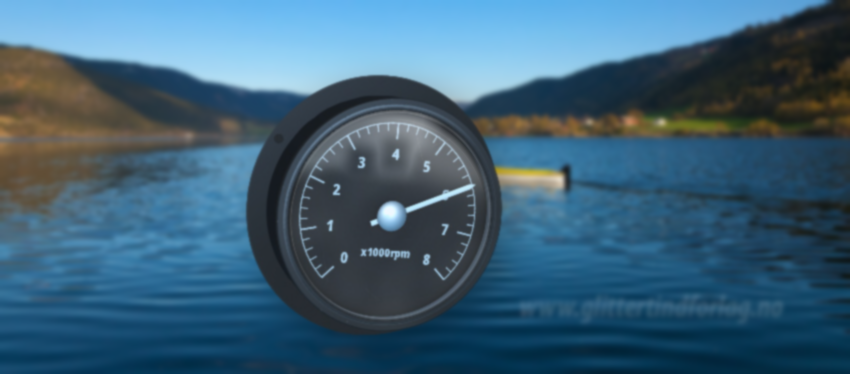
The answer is value=6000 unit=rpm
